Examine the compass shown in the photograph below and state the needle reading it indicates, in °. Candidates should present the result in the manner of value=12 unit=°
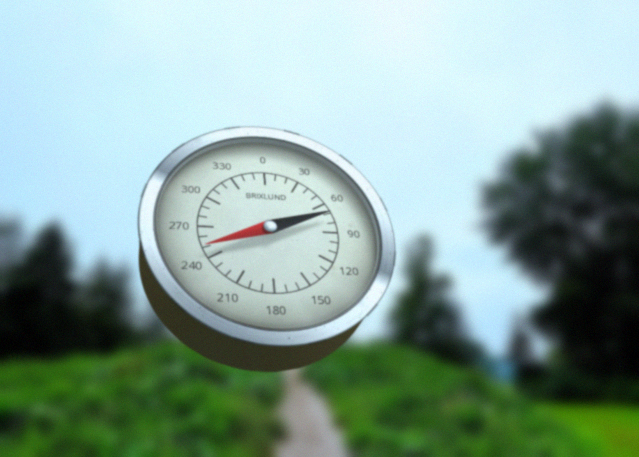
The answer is value=250 unit=°
